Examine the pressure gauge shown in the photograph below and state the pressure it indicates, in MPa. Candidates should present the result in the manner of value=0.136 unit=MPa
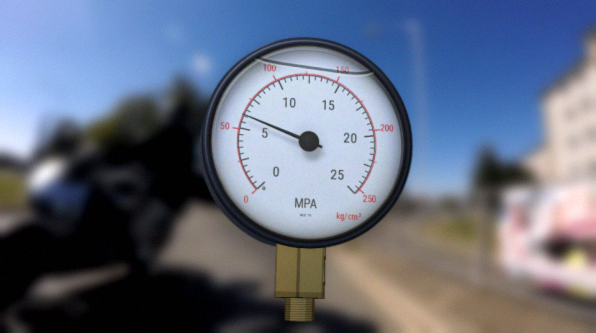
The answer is value=6 unit=MPa
